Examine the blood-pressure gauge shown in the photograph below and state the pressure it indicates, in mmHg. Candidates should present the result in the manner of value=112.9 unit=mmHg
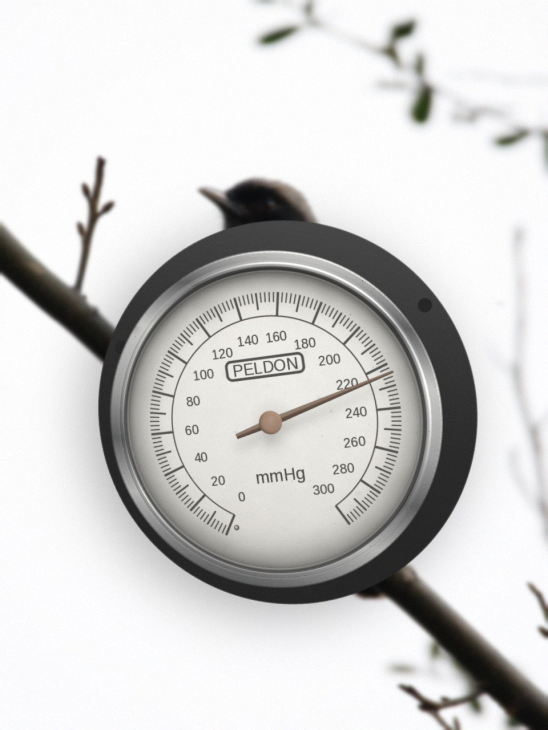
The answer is value=224 unit=mmHg
